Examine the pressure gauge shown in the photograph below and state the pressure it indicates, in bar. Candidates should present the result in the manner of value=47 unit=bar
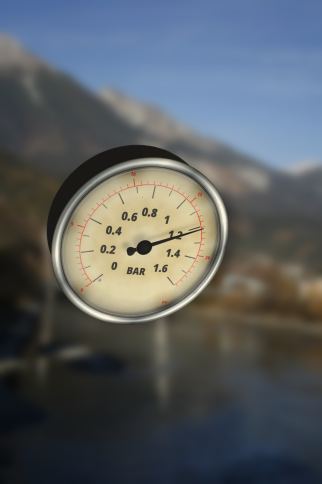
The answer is value=1.2 unit=bar
